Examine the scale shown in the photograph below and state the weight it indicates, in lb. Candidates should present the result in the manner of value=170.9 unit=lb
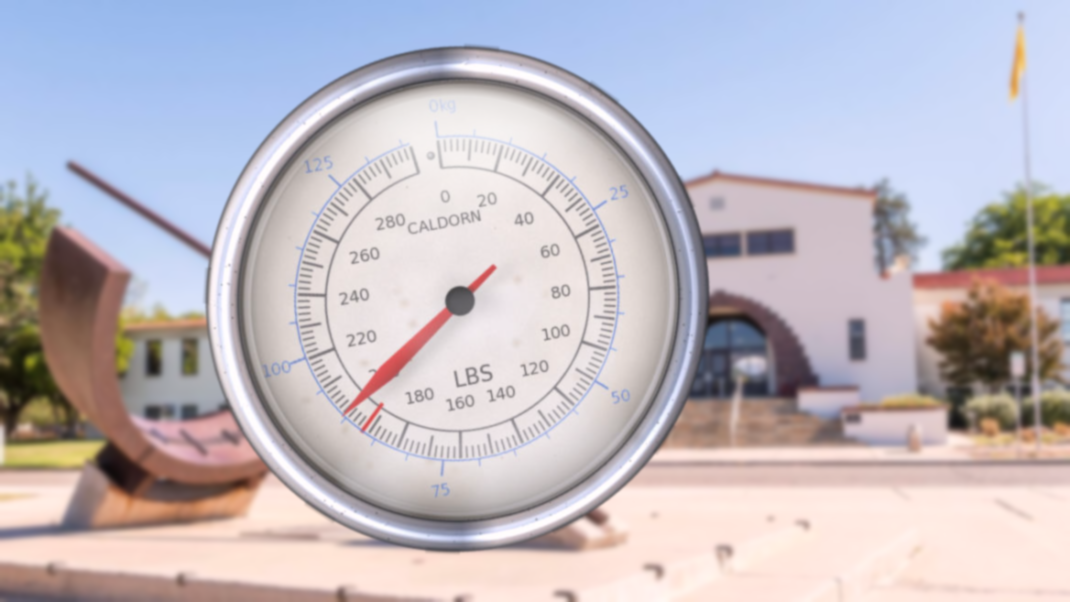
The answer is value=200 unit=lb
